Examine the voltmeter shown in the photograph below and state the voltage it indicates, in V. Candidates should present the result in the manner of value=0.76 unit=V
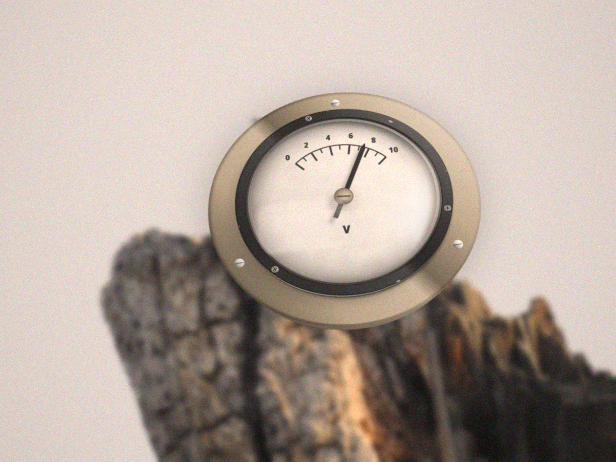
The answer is value=7.5 unit=V
